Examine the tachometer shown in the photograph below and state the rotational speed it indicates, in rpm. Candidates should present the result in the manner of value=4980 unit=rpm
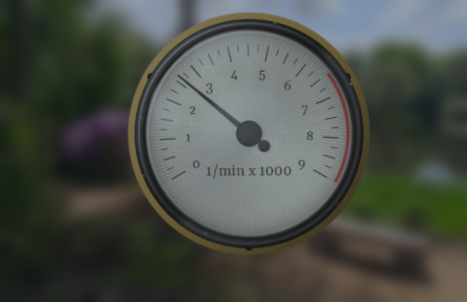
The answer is value=2625 unit=rpm
